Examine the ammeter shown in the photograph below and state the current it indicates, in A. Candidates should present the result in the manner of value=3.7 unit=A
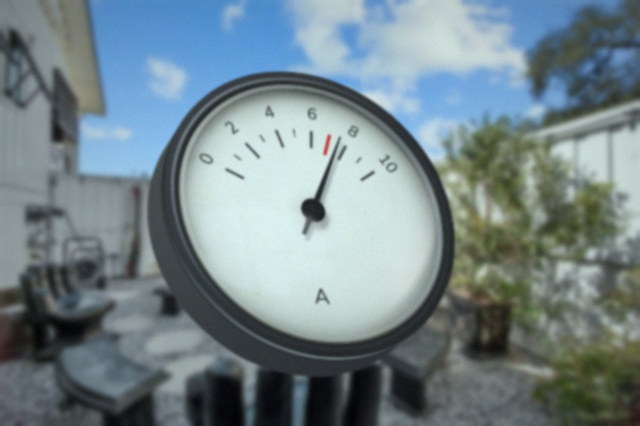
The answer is value=7.5 unit=A
